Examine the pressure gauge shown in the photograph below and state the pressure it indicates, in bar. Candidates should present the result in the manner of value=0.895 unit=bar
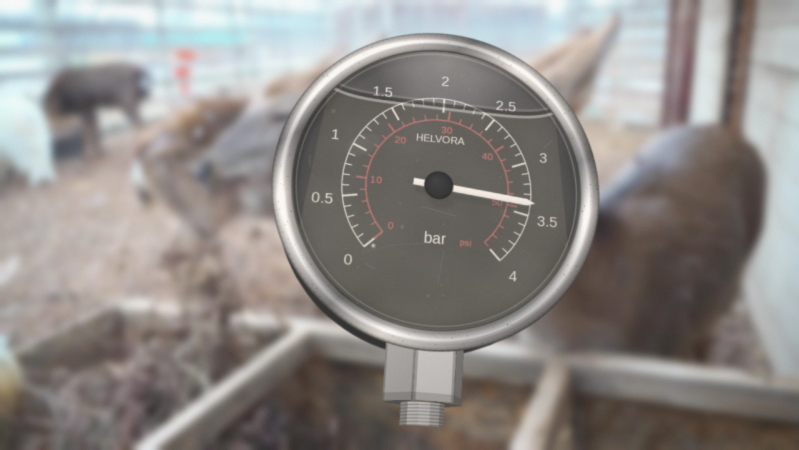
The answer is value=3.4 unit=bar
